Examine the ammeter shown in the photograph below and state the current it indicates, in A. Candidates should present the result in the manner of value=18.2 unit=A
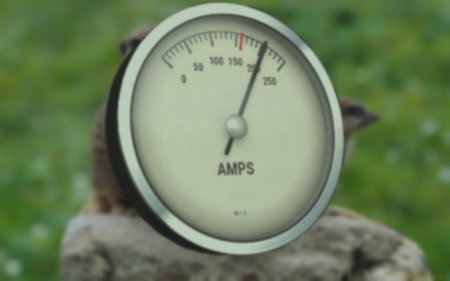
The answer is value=200 unit=A
